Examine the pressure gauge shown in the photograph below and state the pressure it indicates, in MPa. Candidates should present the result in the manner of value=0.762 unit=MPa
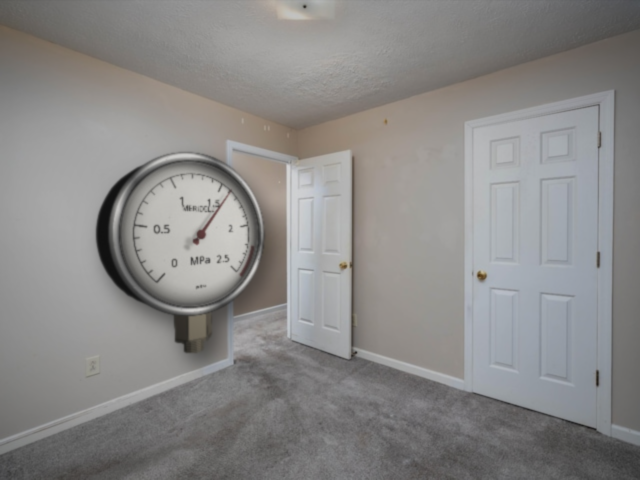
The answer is value=1.6 unit=MPa
